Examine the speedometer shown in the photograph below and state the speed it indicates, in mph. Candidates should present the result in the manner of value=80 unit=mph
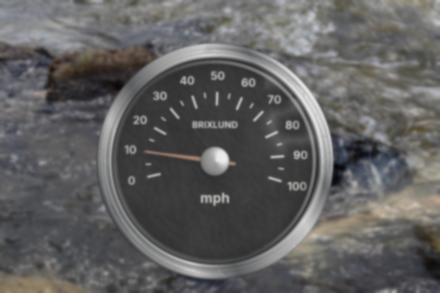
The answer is value=10 unit=mph
